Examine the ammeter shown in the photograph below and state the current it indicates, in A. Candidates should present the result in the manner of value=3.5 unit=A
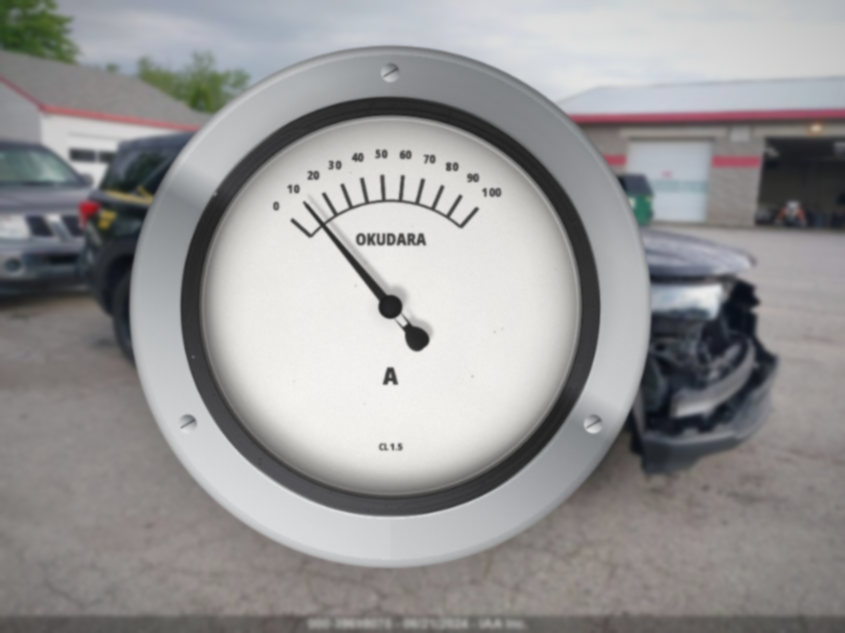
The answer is value=10 unit=A
